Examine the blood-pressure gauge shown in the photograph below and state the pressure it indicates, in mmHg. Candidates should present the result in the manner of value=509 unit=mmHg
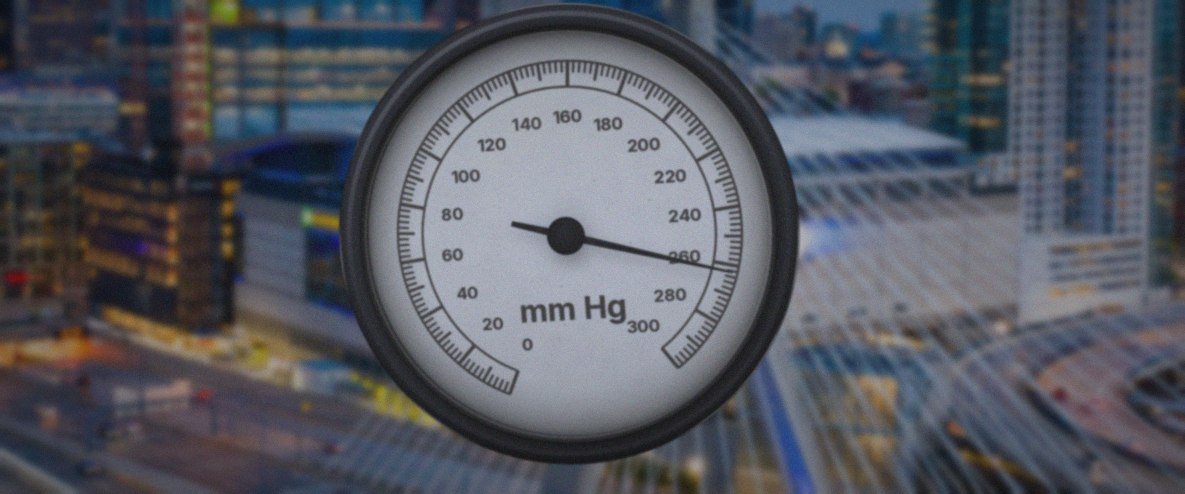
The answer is value=262 unit=mmHg
